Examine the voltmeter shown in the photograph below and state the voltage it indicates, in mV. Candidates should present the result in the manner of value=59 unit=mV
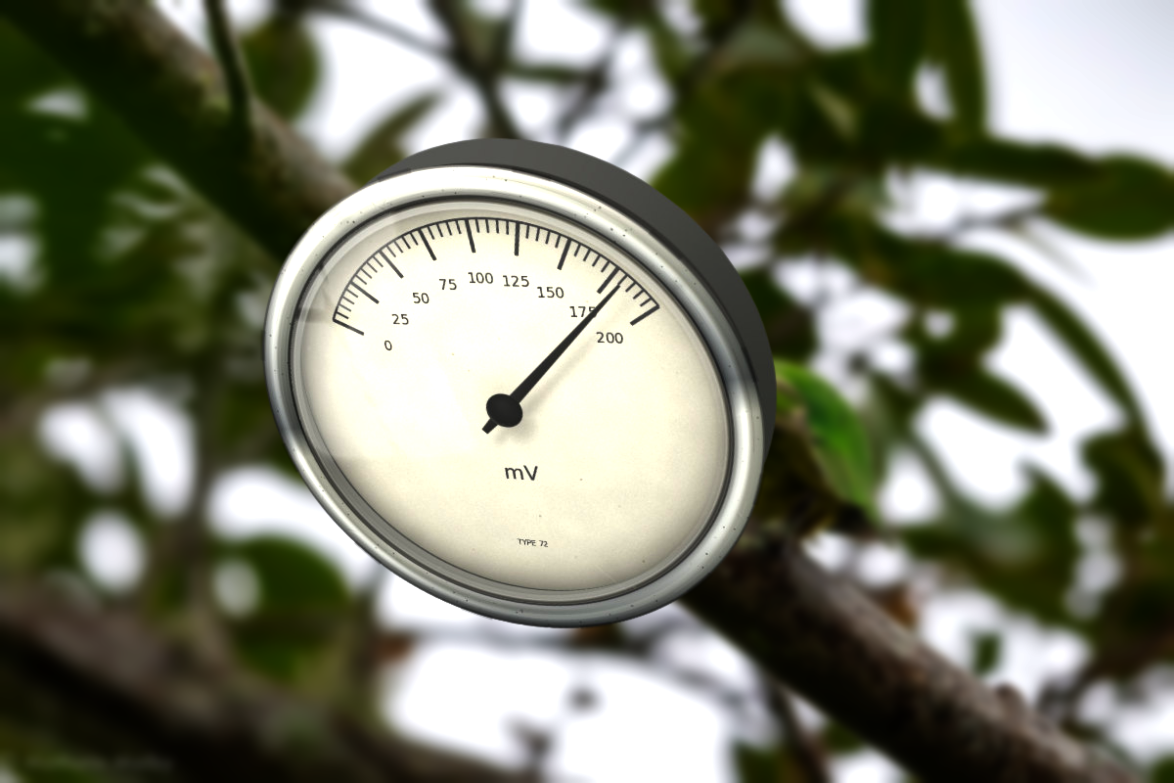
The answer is value=180 unit=mV
